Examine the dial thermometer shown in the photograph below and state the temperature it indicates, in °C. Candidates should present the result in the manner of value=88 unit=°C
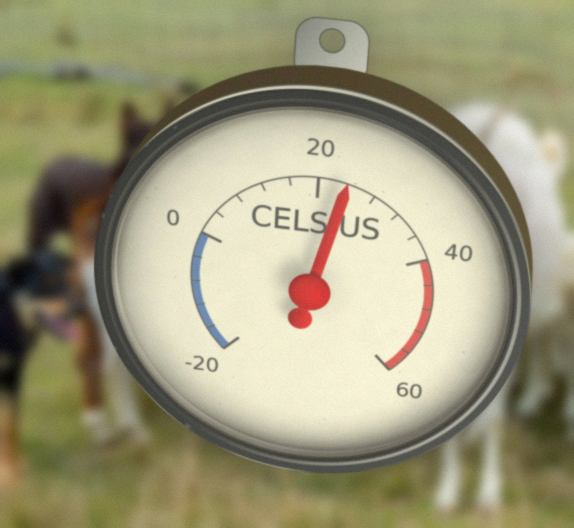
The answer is value=24 unit=°C
